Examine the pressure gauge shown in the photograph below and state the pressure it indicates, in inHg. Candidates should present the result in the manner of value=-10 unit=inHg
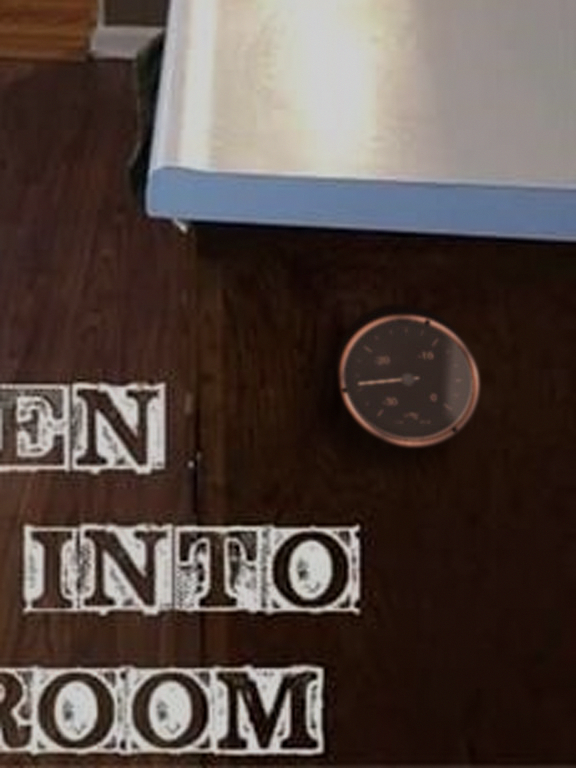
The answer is value=-25 unit=inHg
